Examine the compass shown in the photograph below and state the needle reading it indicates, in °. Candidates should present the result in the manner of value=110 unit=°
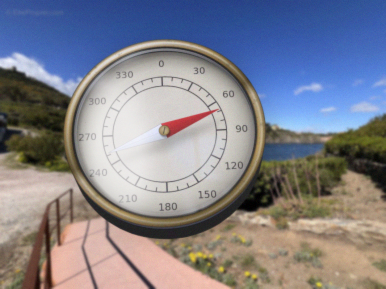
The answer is value=70 unit=°
